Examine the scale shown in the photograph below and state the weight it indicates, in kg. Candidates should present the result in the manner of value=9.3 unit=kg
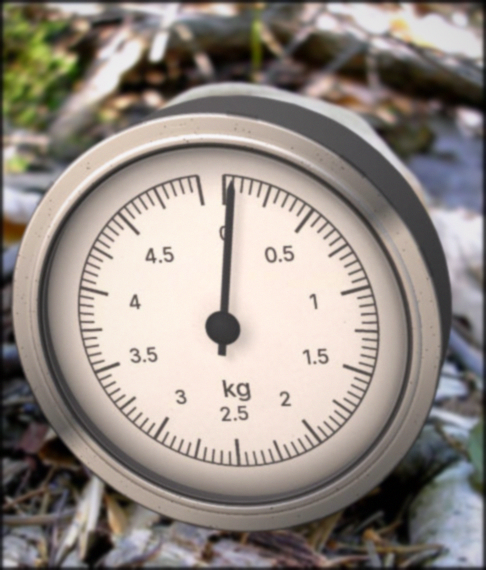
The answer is value=0.05 unit=kg
